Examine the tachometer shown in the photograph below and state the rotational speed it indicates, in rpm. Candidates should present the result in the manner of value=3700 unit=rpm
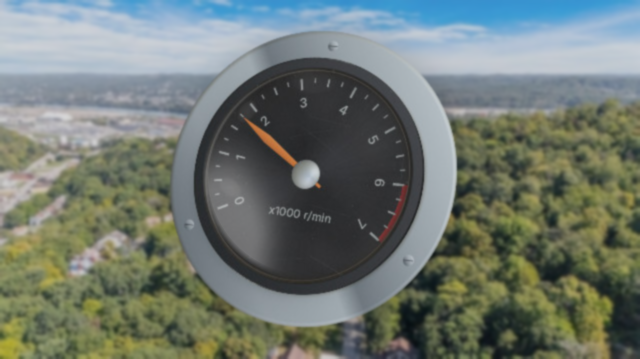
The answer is value=1750 unit=rpm
